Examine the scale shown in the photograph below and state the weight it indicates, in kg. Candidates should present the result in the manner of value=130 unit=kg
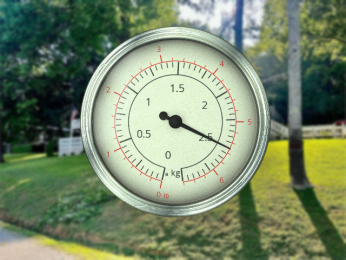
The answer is value=2.5 unit=kg
